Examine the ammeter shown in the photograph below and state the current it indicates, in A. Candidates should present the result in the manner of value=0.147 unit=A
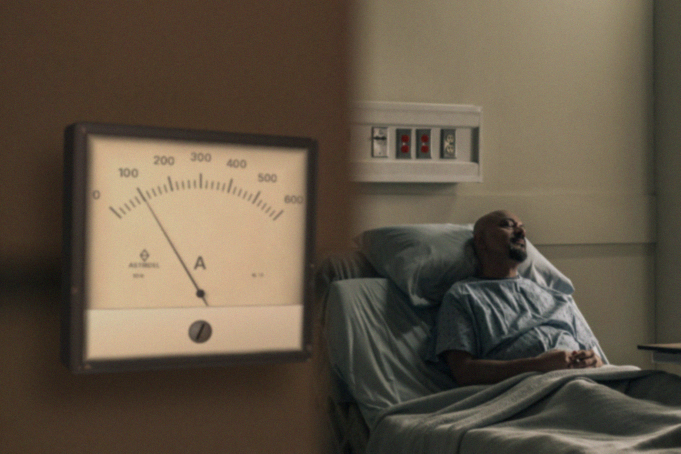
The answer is value=100 unit=A
